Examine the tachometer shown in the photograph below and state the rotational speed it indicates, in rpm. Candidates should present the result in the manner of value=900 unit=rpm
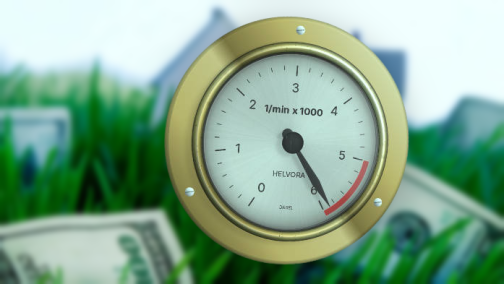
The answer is value=5900 unit=rpm
